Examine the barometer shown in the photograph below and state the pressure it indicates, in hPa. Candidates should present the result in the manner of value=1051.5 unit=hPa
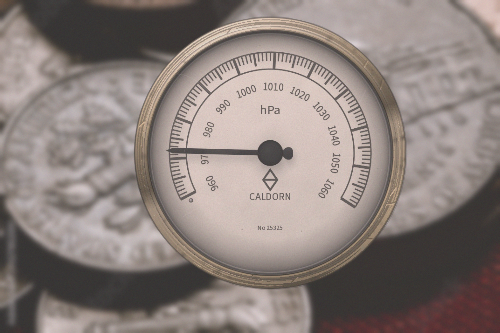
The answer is value=972 unit=hPa
